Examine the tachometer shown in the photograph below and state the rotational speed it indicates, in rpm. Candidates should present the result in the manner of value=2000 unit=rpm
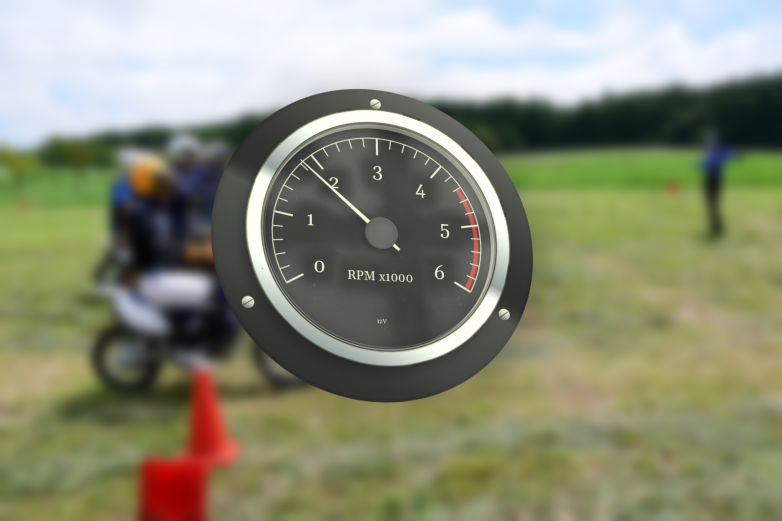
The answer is value=1800 unit=rpm
